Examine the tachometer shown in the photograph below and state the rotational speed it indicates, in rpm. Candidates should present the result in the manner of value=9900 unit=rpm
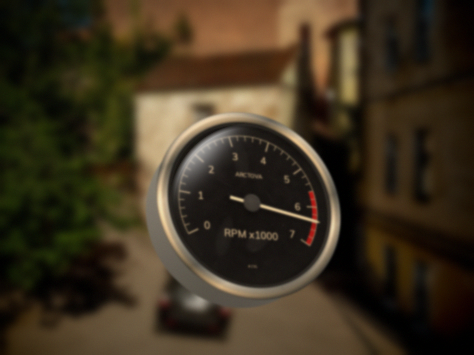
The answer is value=6400 unit=rpm
